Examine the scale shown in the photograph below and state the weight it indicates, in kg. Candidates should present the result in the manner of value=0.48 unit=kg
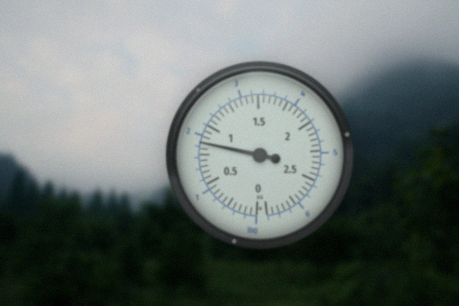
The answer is value=0.85 unit=kg
